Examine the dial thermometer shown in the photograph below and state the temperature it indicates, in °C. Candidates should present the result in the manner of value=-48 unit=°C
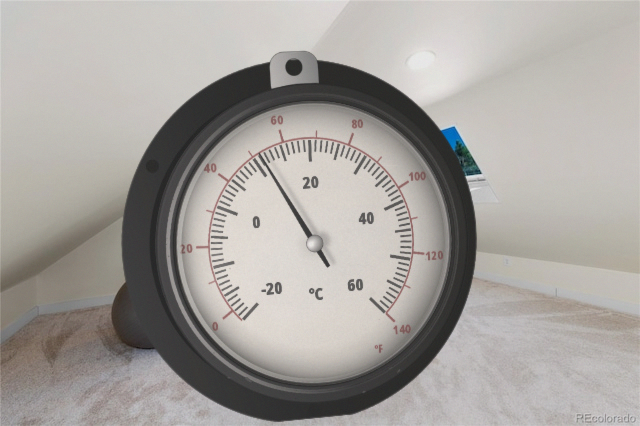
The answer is value=11 unit=°C
